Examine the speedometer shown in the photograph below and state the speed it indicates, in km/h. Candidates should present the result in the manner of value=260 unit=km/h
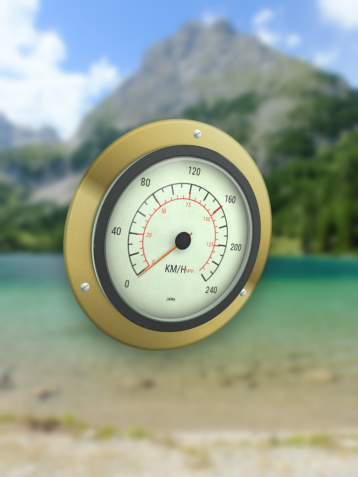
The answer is value=0 unit=km/h
